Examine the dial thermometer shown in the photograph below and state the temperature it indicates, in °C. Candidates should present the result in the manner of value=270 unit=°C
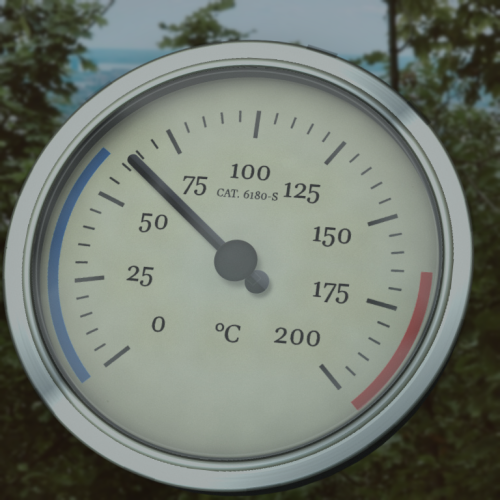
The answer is value=62.5 unit=°C
